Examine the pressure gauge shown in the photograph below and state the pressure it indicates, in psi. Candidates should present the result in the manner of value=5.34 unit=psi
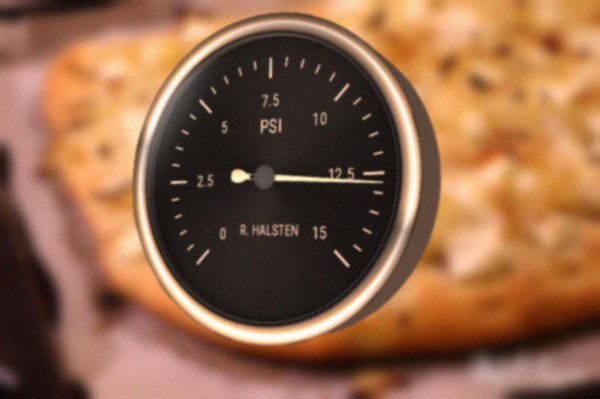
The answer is value=12.75 unit=psi
